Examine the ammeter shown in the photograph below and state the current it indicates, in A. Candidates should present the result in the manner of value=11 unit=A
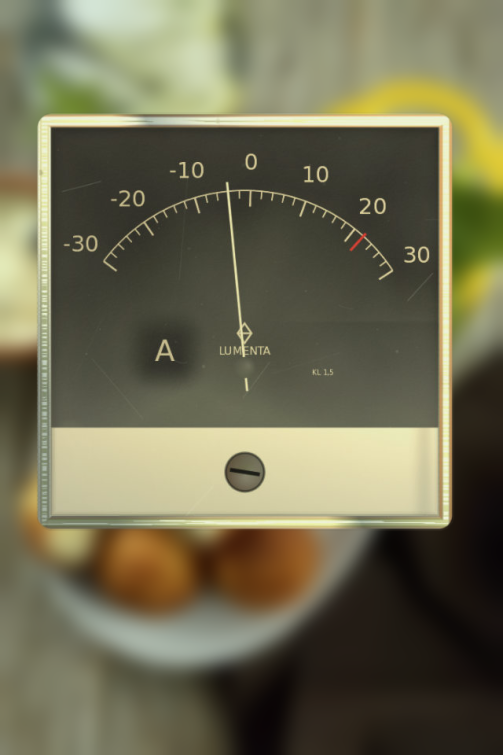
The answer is value=-4 unit=A
